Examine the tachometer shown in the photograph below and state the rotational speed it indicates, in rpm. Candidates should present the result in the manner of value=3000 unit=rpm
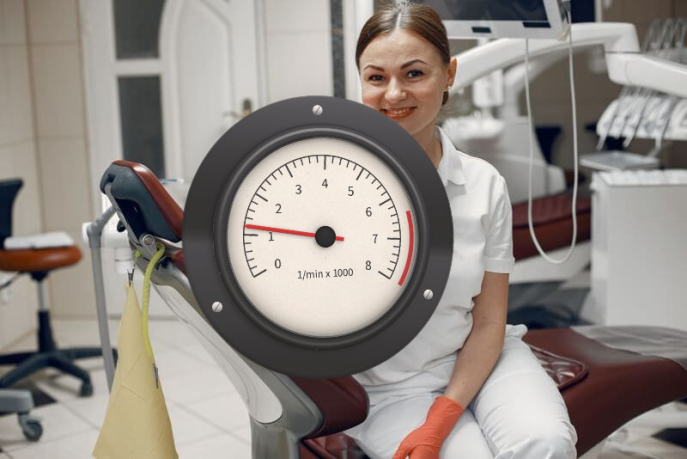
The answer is value=1200 unit=rpm
